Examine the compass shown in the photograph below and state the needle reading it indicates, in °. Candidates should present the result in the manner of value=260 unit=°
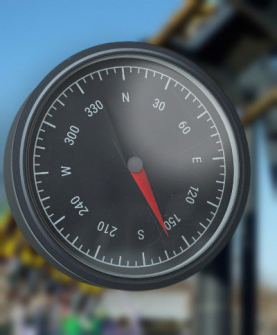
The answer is value=160 unit=°
